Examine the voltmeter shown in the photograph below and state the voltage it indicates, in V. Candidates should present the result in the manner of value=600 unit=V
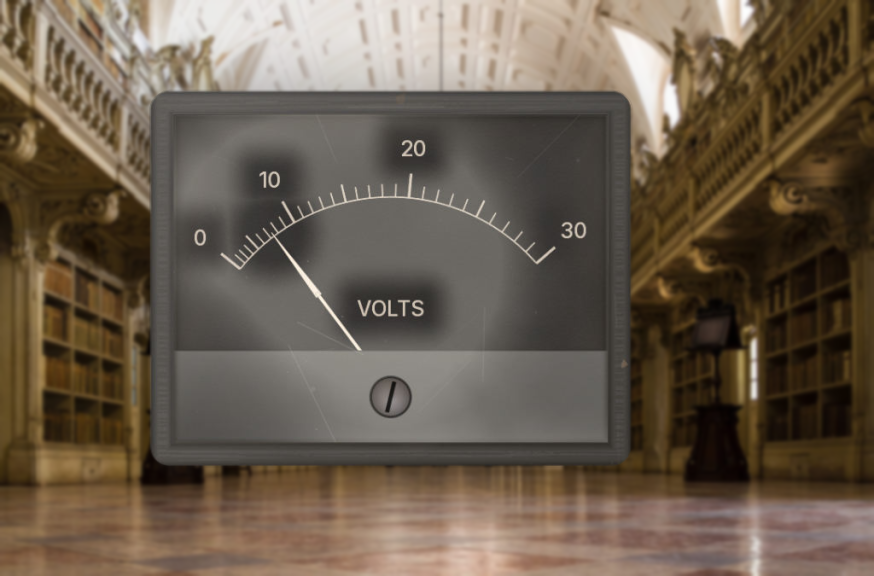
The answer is value=7.5 unit=V
